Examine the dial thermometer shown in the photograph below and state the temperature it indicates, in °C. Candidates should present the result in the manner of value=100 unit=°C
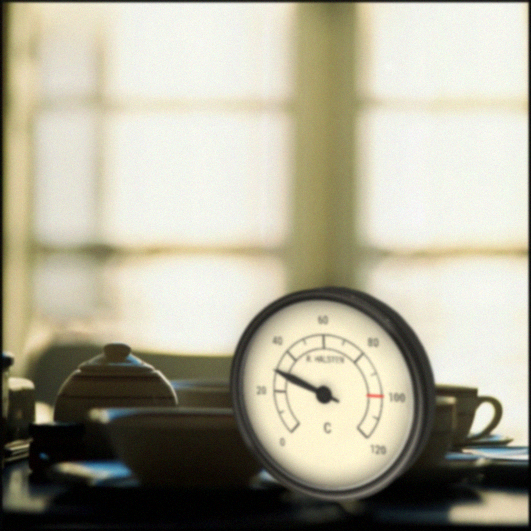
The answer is value=30 unit=°C
